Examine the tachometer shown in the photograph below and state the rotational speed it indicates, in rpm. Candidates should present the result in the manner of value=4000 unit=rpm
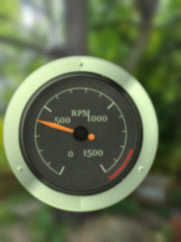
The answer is value=400 unit=rpm
